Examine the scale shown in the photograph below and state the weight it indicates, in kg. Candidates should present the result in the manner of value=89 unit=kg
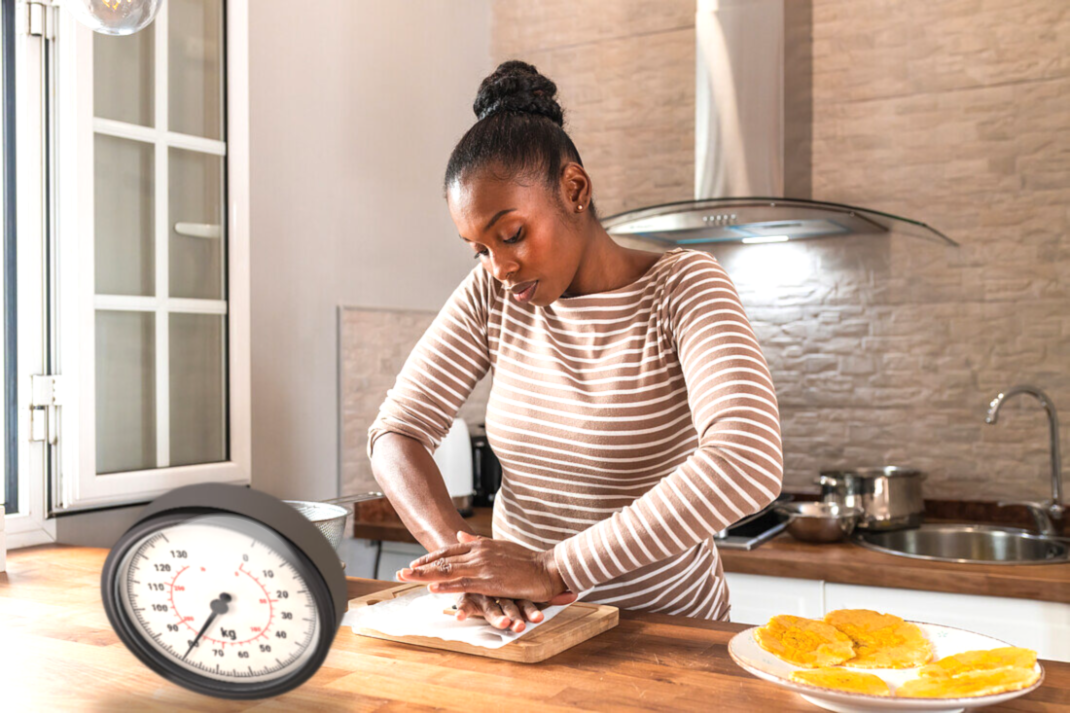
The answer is value=80 unit=kg
